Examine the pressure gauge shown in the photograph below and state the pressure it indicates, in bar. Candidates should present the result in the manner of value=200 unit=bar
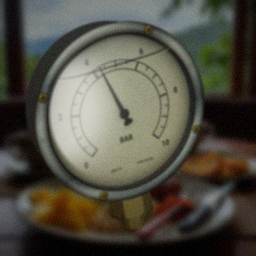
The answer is value=4.25 unit=bar
